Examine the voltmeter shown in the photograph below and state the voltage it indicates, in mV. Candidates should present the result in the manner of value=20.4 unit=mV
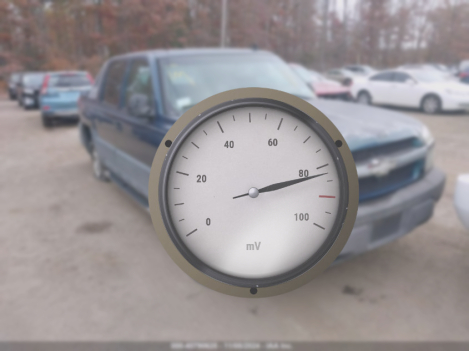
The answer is value=82.5 unit=mV
